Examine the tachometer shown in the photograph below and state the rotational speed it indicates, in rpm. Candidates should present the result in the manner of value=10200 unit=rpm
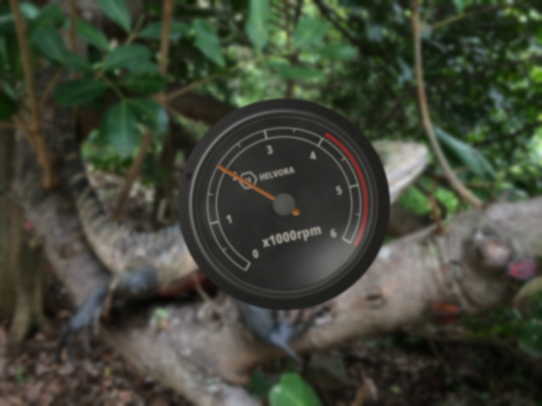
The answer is value=2000 unit=rpm
